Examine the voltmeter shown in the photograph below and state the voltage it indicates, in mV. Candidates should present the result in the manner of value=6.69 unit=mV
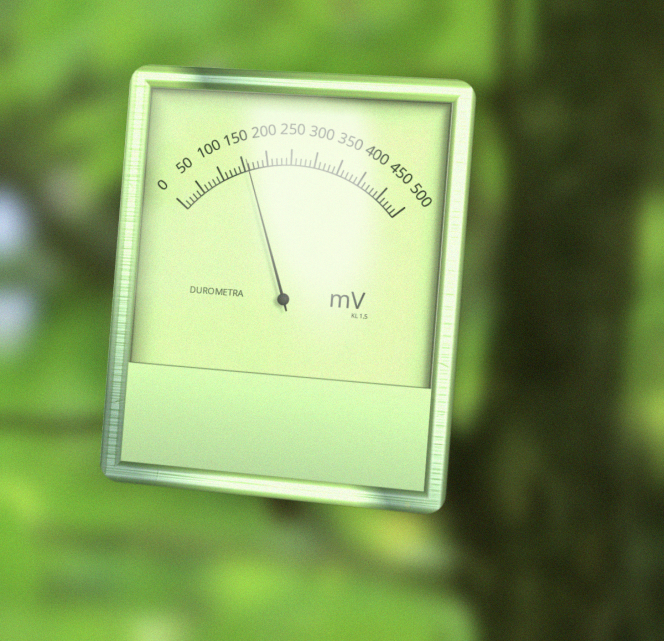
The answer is value=160 unit=mV
